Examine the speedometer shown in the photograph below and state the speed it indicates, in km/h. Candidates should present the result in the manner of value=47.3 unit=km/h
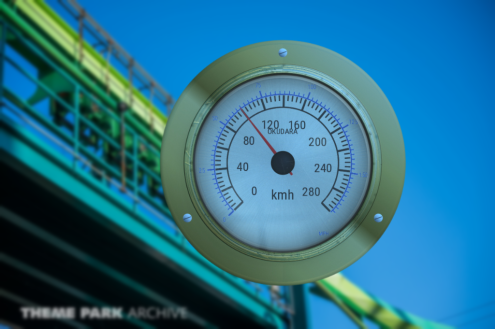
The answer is value=100 unit=km/h
